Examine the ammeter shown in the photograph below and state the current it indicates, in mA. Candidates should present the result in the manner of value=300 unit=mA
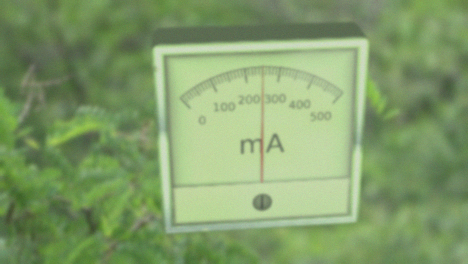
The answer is value=250 unit=mA
